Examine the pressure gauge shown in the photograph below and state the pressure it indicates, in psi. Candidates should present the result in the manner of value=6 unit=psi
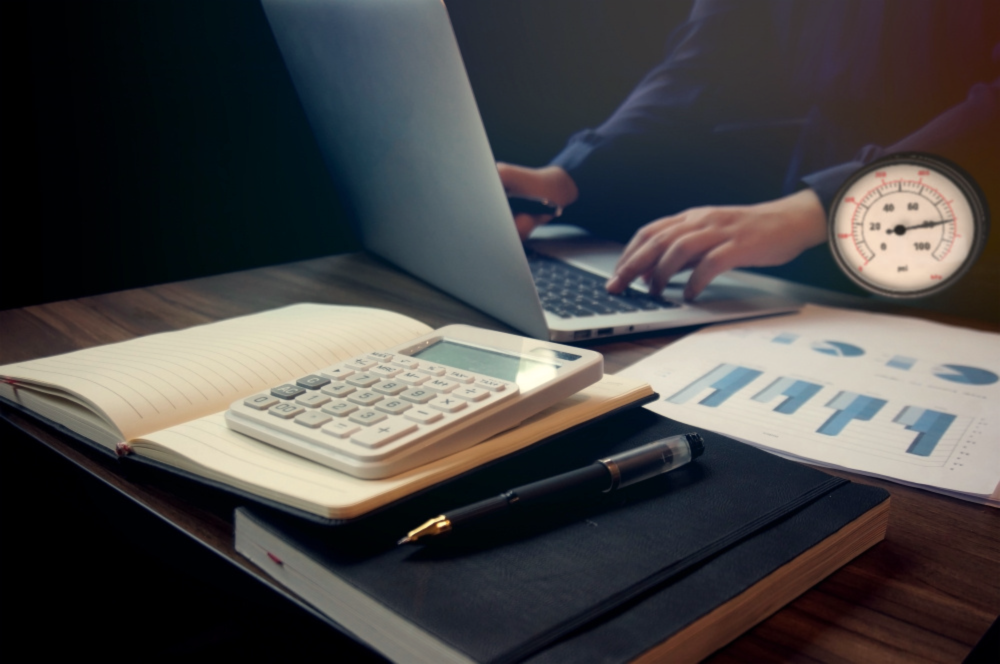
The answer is value=80 unit=psi
